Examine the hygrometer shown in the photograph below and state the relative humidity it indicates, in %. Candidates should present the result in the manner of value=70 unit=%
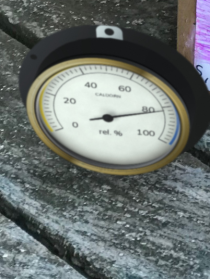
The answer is value=80 unit=%
